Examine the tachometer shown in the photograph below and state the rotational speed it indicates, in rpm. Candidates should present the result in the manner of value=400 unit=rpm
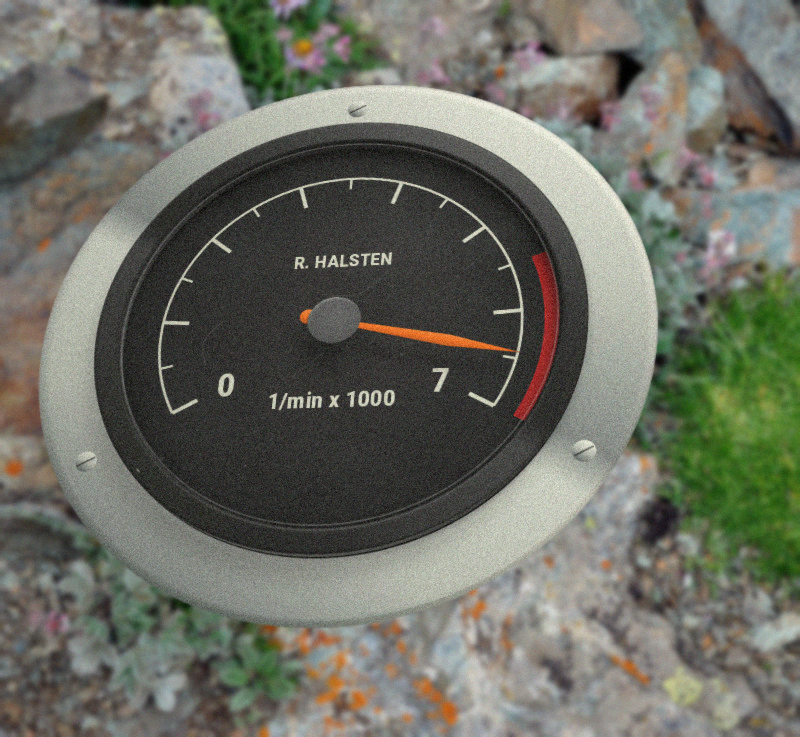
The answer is value=6500 unit=rpm
